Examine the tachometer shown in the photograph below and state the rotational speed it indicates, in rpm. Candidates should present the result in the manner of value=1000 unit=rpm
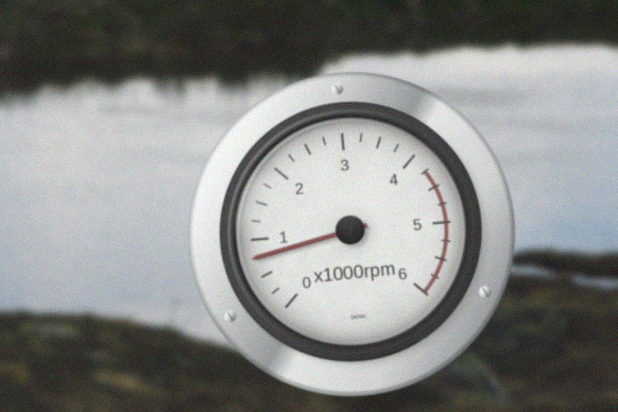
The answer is value=750 unit=rpm
